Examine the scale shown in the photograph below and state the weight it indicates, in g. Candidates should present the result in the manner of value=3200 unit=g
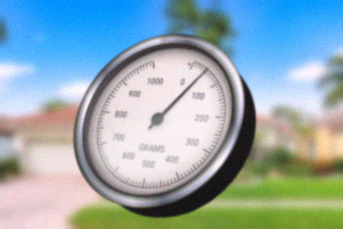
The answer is value=50 unit=g
